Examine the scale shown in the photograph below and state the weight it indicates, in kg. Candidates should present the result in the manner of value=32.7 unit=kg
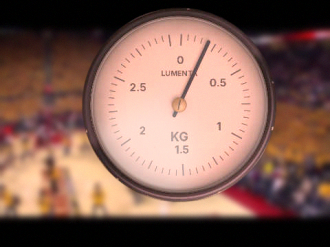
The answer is value=0.2 unit=kg
